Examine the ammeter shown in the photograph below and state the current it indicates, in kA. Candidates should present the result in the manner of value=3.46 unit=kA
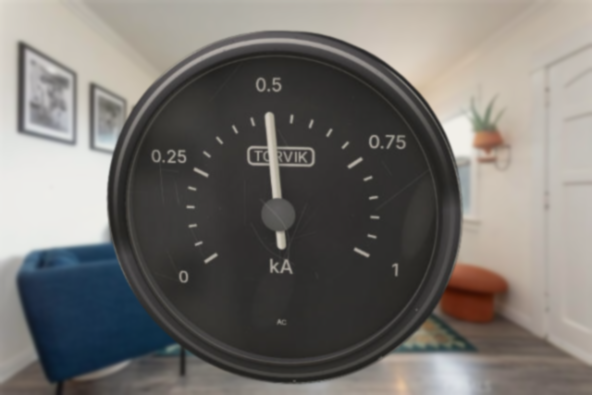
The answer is value=0.5 unit=kA
